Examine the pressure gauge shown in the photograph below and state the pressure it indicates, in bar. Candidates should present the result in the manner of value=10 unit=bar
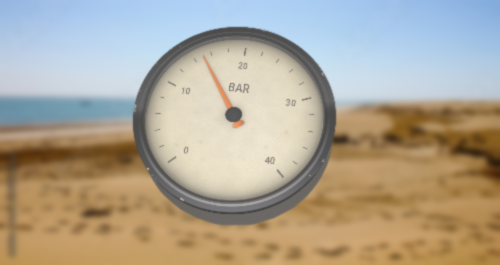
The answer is value=15 unit=bar
